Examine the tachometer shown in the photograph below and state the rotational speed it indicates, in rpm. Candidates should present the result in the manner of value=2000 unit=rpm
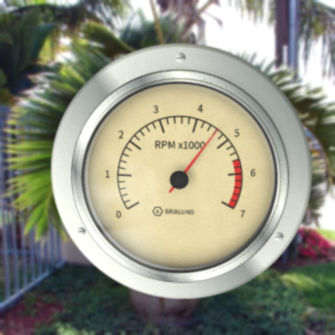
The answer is value=4600 unit=rpm
